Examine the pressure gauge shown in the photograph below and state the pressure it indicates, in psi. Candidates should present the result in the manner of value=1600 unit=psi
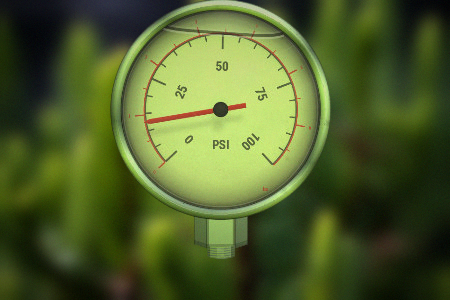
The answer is value=12.5 unit=psi
